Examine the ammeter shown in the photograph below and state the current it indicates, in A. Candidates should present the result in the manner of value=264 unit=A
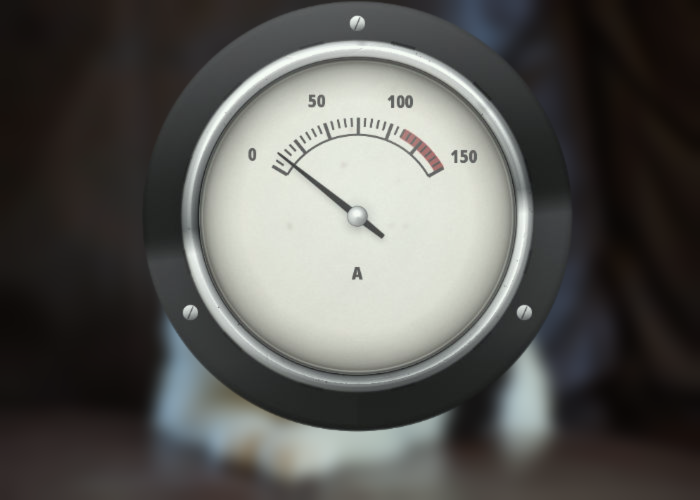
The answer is value=10 unit=A
